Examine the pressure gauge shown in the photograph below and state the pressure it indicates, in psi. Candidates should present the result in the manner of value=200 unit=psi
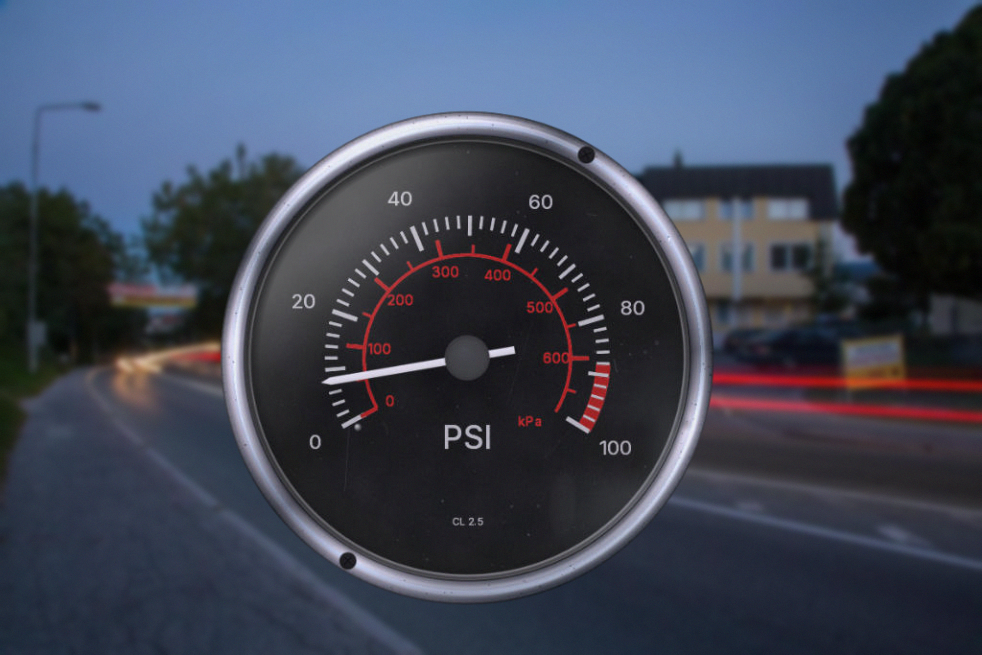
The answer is value=8 unit=psi
